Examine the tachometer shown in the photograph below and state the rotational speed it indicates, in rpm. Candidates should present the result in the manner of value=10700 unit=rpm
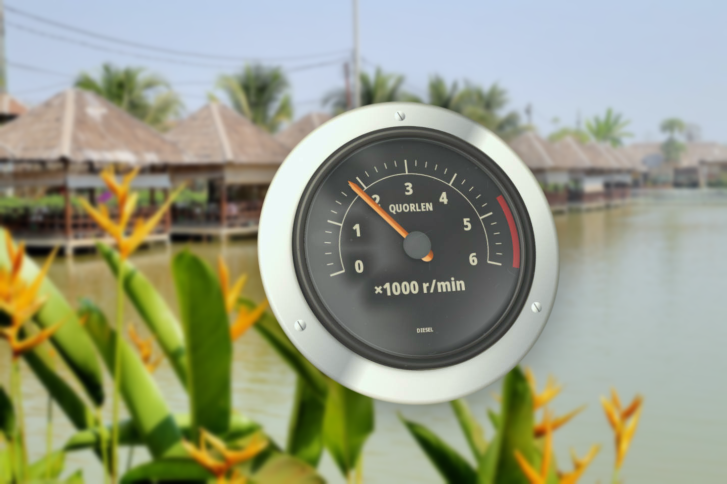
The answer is value=1800 unit=rpm
